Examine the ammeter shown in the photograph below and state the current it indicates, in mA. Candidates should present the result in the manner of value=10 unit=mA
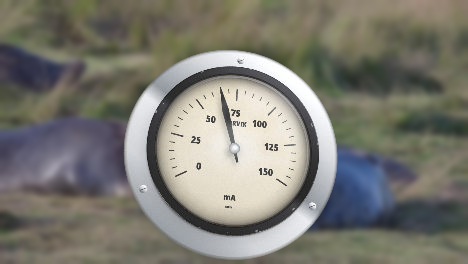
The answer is value=65 unit=mA
